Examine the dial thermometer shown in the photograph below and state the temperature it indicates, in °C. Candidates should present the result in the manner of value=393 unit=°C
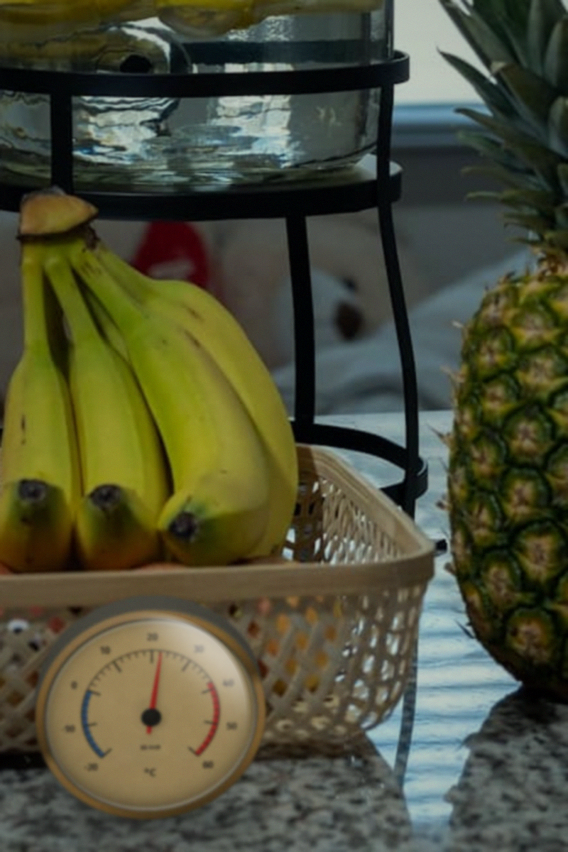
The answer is value=22 unit=°C
